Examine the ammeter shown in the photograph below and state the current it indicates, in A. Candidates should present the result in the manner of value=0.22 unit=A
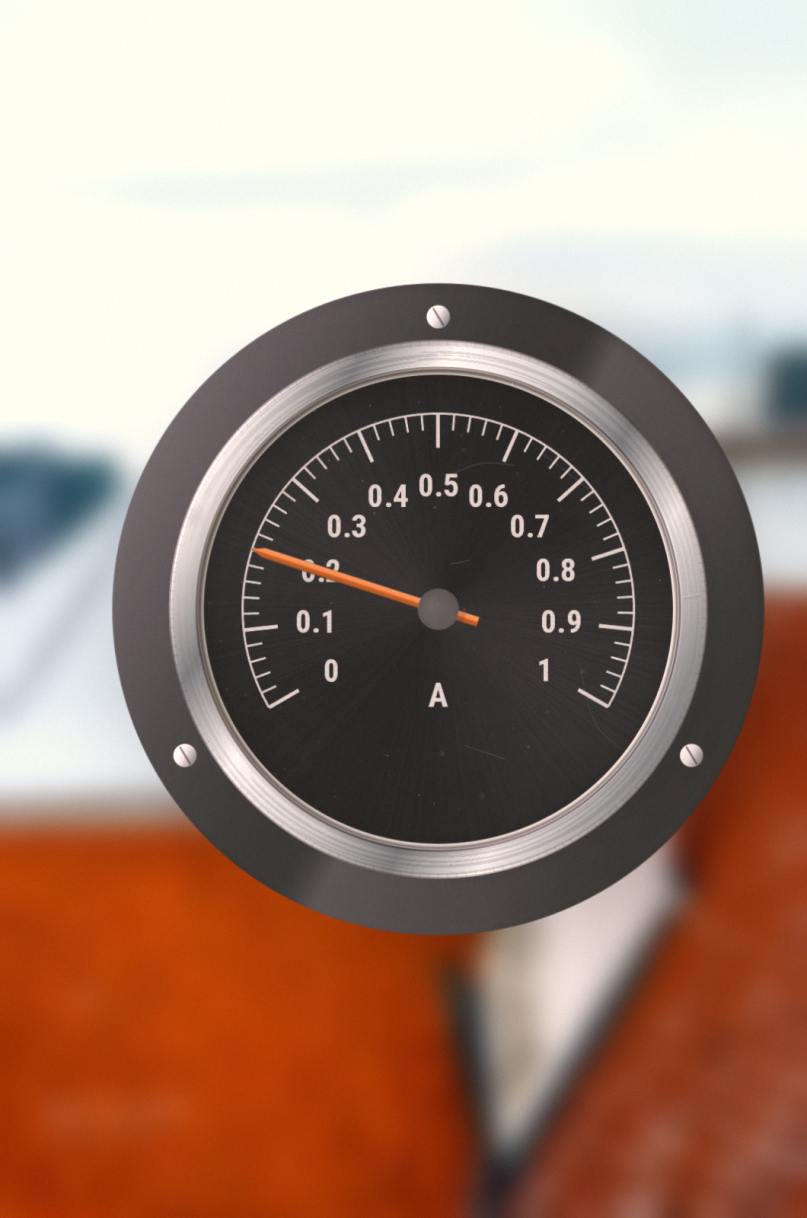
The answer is value=0.2 unit=A
